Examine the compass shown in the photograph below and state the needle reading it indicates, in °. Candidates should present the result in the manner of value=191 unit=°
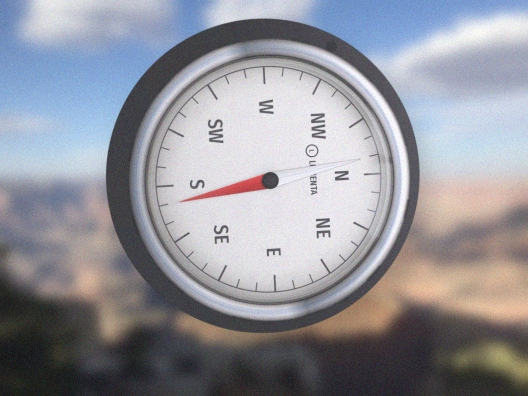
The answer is value=170 unit=°
